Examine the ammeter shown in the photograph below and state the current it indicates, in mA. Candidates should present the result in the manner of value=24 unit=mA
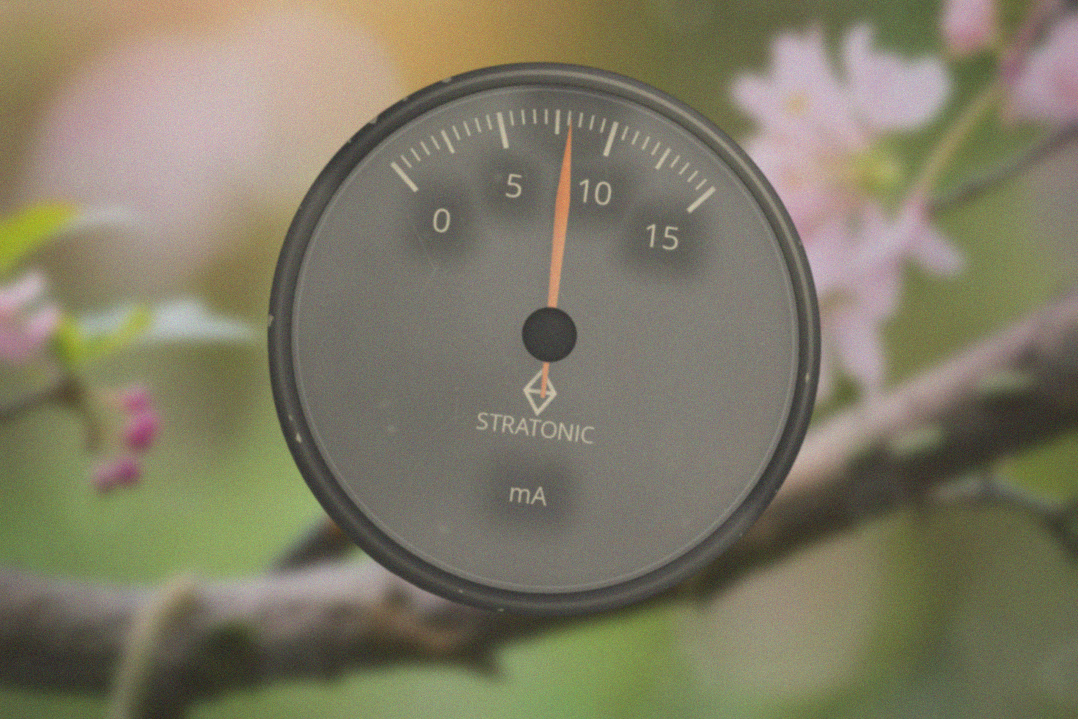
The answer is value=8 unit=mA
